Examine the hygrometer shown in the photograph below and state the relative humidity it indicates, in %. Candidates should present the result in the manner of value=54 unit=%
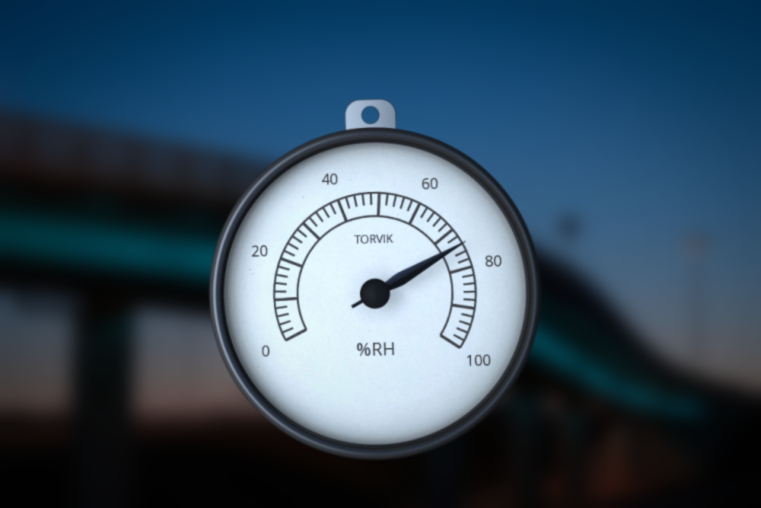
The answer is value=74 unit=%
